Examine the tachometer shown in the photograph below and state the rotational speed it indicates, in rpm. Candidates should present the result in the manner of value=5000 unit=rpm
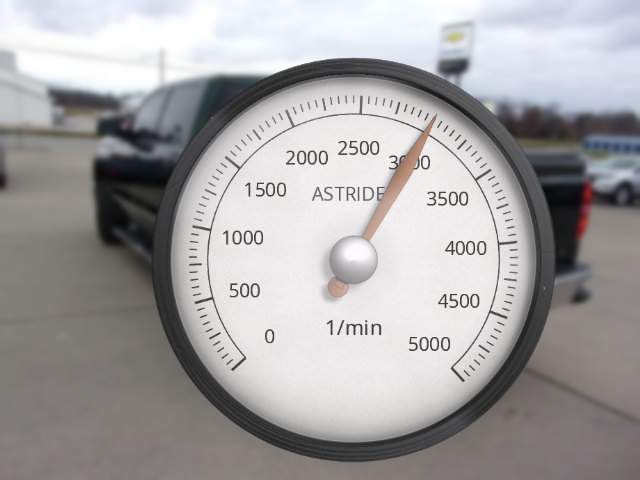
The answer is value=3000 unit=rpm
